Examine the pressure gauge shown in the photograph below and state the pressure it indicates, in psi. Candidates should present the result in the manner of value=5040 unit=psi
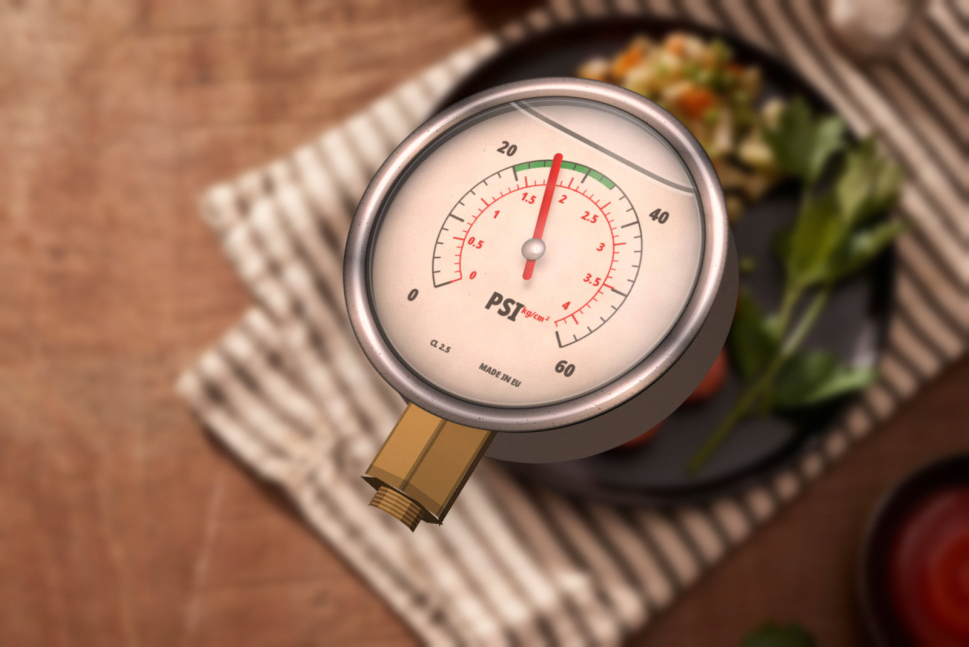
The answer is value=26 unit=psi
